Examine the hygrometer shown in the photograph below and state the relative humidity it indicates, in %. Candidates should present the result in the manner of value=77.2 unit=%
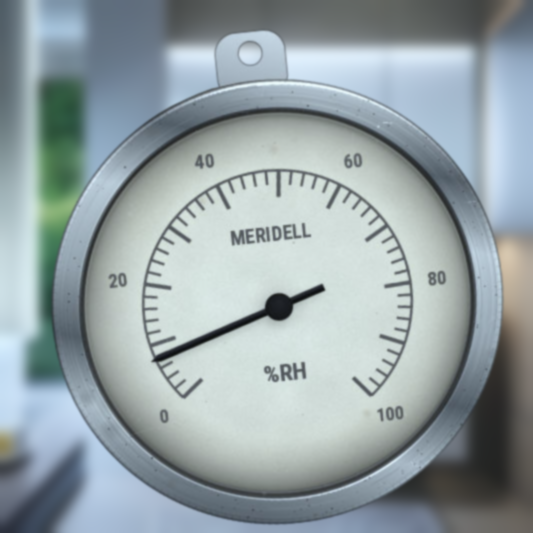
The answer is value=8 unit=%
